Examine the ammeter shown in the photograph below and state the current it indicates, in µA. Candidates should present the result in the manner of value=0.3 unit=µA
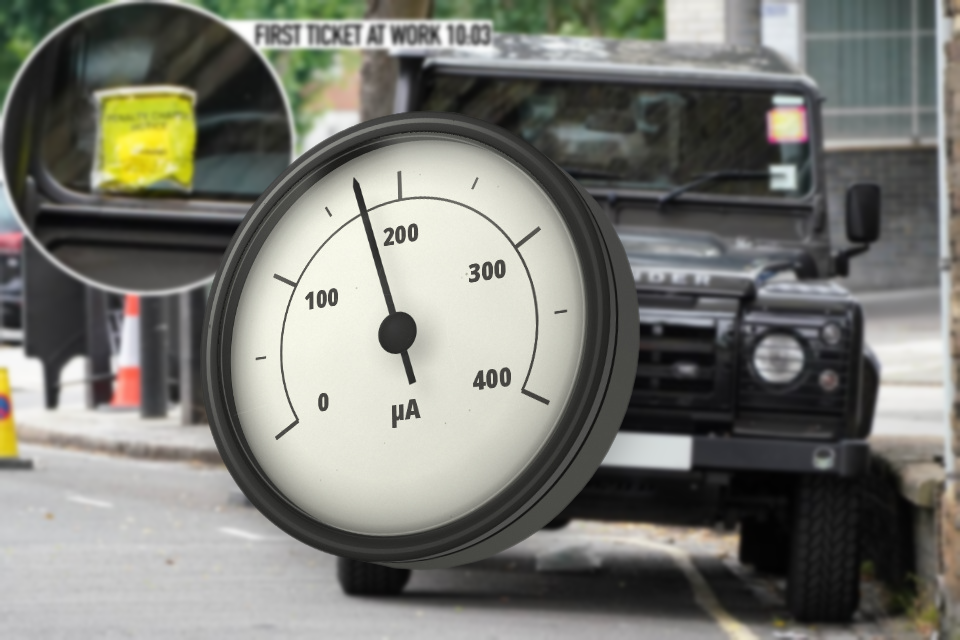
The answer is value=175 unit=µA
